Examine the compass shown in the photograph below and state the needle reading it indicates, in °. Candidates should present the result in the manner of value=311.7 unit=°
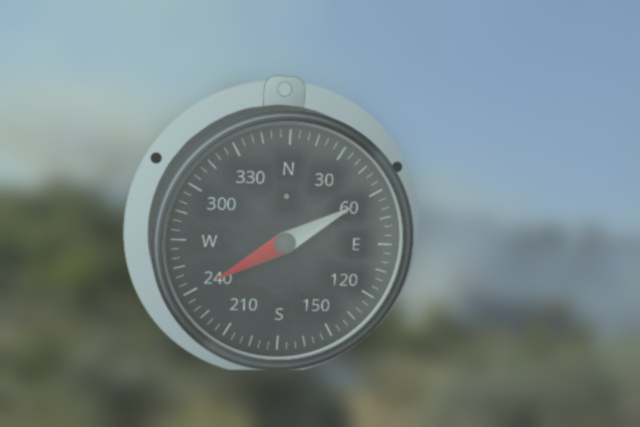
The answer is value=240 unit=°
